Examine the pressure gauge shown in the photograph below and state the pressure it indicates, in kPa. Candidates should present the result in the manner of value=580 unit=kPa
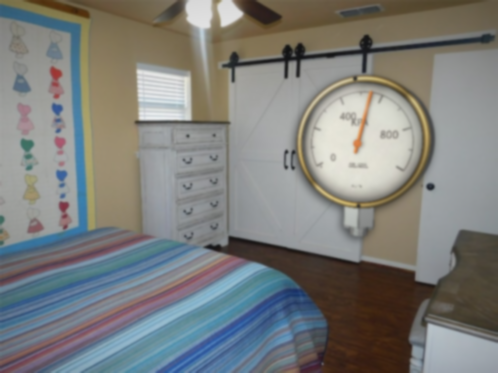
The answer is value=550 unit=kPa
